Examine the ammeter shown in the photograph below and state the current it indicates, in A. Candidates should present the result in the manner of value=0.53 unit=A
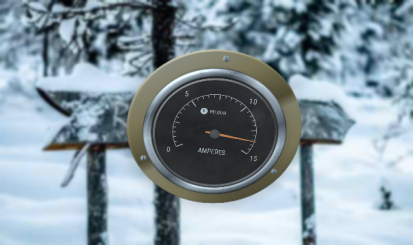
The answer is value=13.5 unit=A
